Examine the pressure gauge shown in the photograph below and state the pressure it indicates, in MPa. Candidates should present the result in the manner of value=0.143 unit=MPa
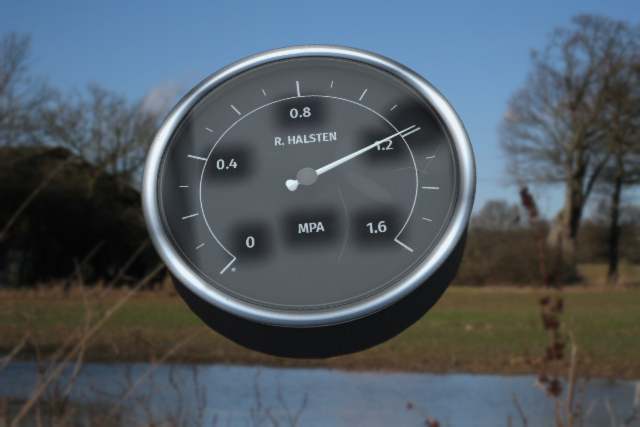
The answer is value=1.2 unit=MPa
